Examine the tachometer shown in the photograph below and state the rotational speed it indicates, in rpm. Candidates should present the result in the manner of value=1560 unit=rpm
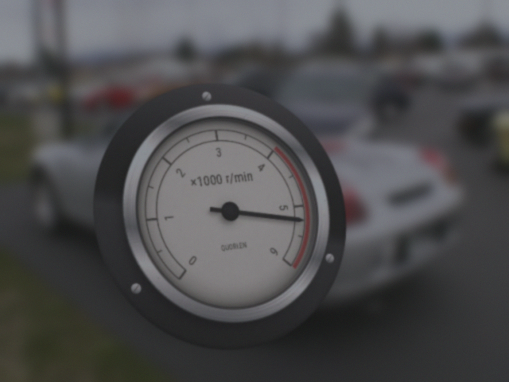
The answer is value=5250 unit=rpm
